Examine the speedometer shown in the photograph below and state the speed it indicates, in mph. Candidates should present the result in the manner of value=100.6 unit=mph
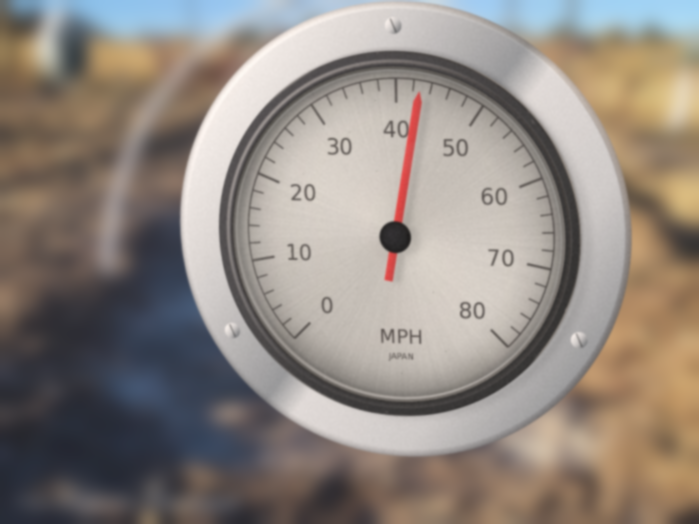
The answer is value=43 unit=mph
